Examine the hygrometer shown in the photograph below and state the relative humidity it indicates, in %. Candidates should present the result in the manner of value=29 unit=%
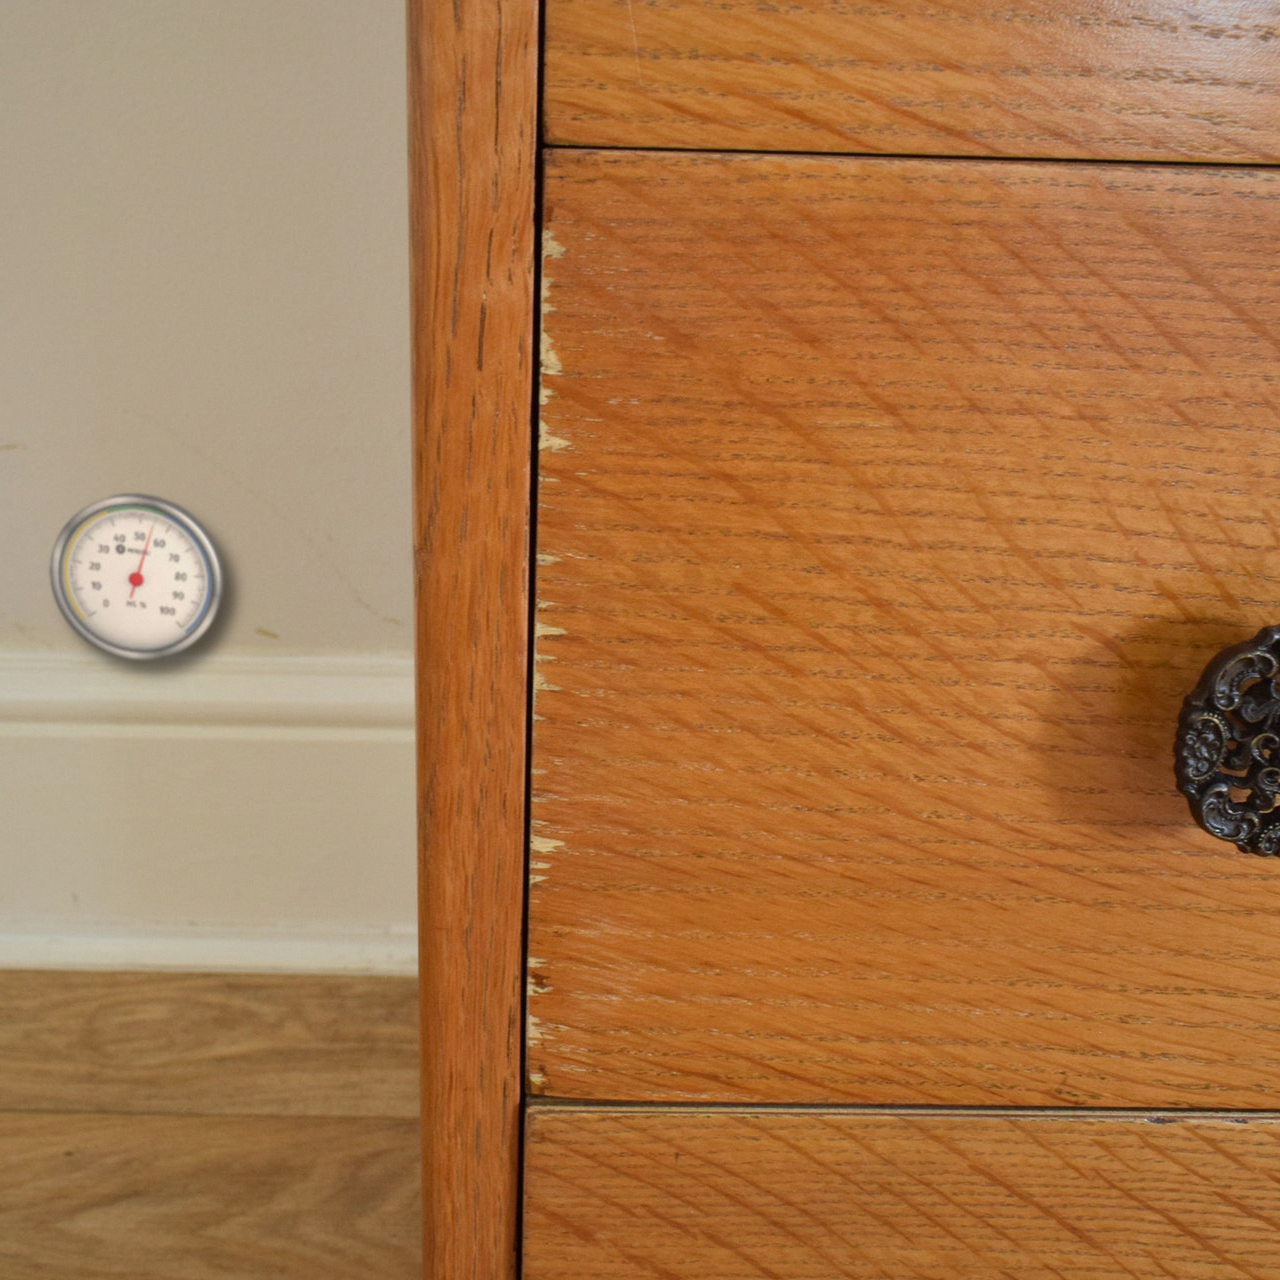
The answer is value=55 unit=%
